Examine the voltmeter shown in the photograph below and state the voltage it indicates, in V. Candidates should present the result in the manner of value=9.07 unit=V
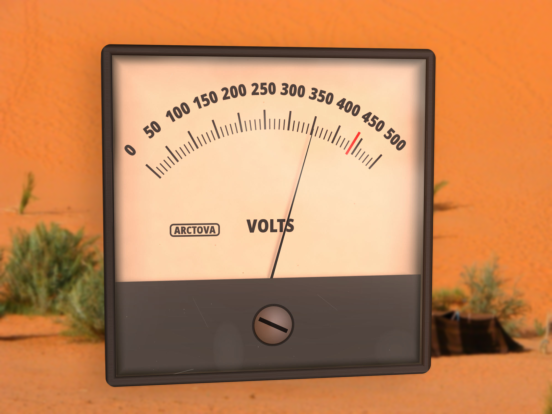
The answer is value=350 unit=V
